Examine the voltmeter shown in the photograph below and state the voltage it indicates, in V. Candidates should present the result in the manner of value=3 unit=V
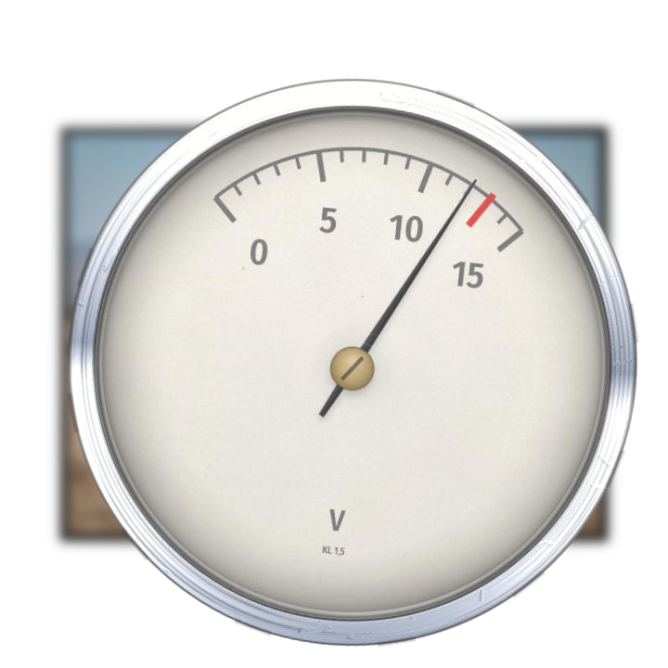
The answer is value=12 unit=V
